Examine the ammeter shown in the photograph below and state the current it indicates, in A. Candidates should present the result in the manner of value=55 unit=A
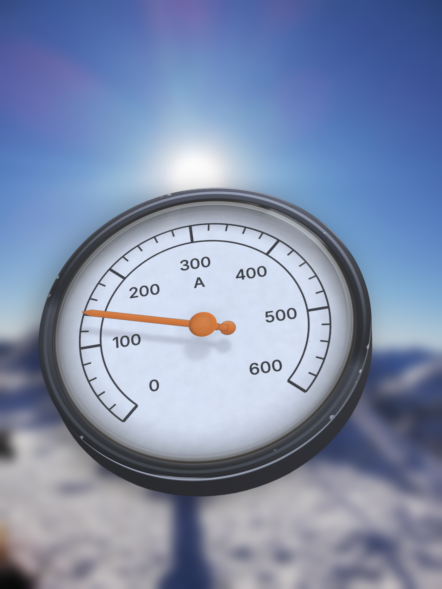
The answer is value=140 unit=A
